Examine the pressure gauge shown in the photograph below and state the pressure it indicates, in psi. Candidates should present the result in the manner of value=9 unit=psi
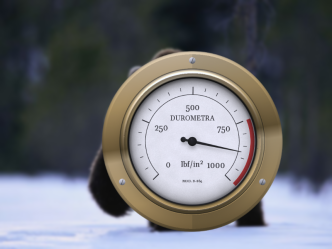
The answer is value=875 unit=psi
